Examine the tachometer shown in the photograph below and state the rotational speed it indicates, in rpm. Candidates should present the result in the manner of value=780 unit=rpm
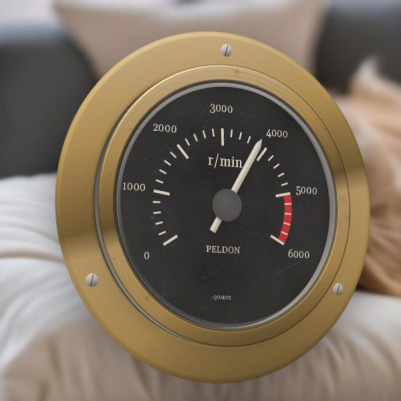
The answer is value=3800 unit=rpm
